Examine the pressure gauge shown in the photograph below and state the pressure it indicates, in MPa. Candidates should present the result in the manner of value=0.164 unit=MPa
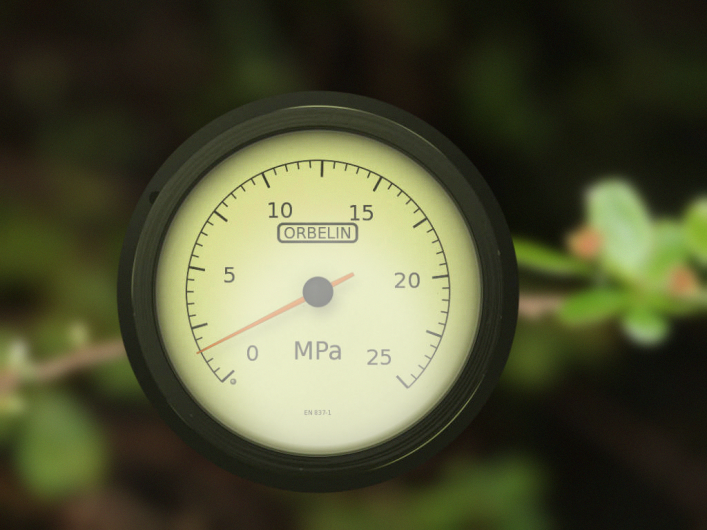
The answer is value=1.5 unit=MPa
